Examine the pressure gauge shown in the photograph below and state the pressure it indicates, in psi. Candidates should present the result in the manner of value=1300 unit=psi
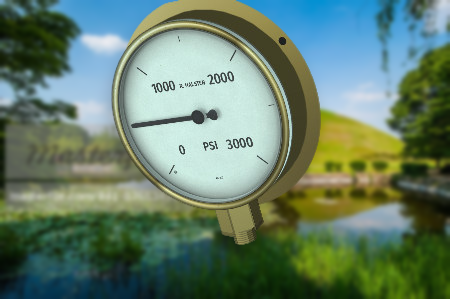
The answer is value=500 unit=psi
